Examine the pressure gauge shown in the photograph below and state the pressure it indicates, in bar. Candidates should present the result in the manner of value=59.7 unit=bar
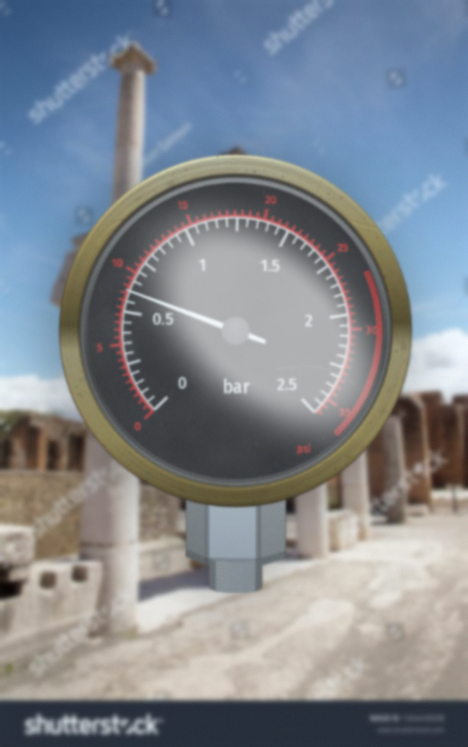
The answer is value=0.6 unit=bar
